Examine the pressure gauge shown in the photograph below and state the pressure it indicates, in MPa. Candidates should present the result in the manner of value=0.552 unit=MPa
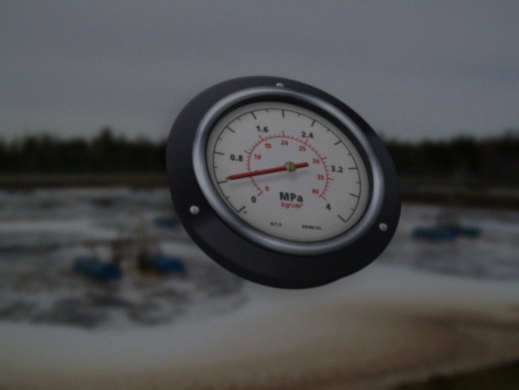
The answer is value=0.4 unit=MPa
